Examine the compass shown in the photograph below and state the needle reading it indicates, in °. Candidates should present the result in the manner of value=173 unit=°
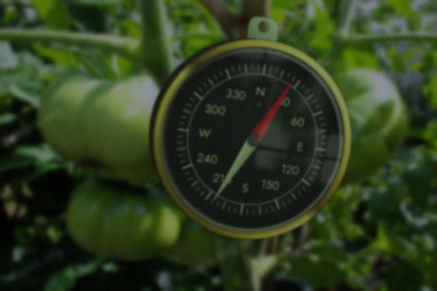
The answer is value=25 unit=°
